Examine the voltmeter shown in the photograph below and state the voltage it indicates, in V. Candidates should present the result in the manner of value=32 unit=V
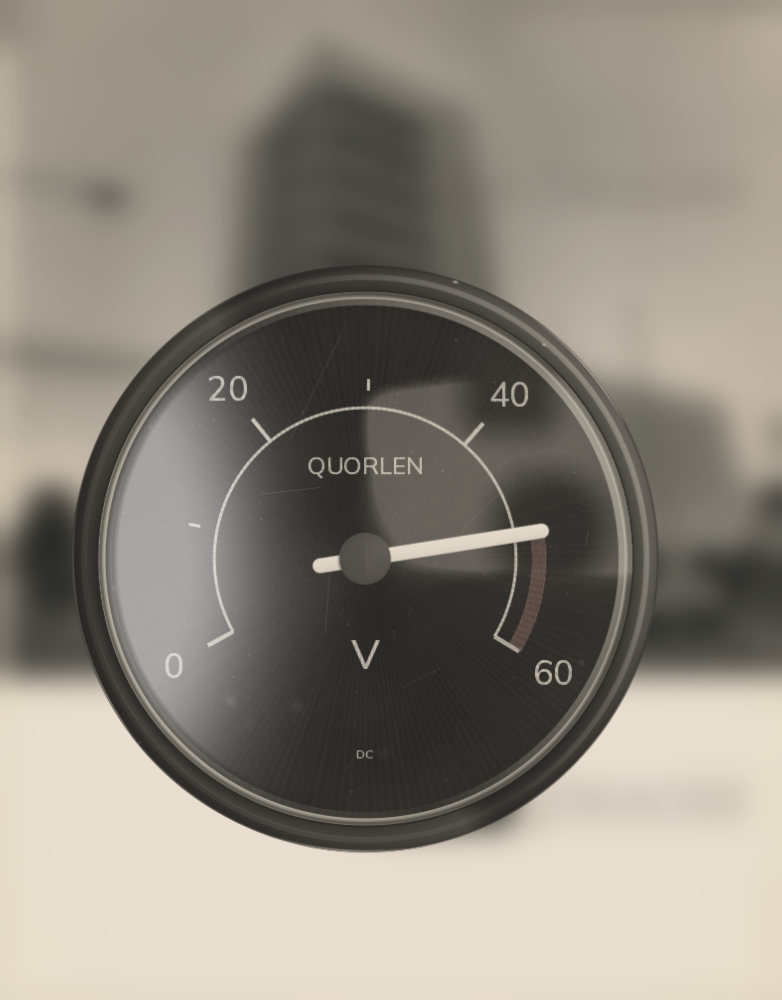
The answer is value=50 unit=V
